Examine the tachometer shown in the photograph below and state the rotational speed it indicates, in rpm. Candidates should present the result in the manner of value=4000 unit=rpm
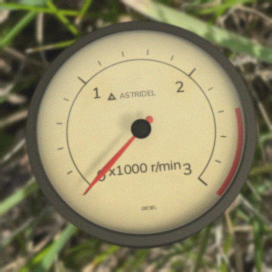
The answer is value=0 unit=rpm
